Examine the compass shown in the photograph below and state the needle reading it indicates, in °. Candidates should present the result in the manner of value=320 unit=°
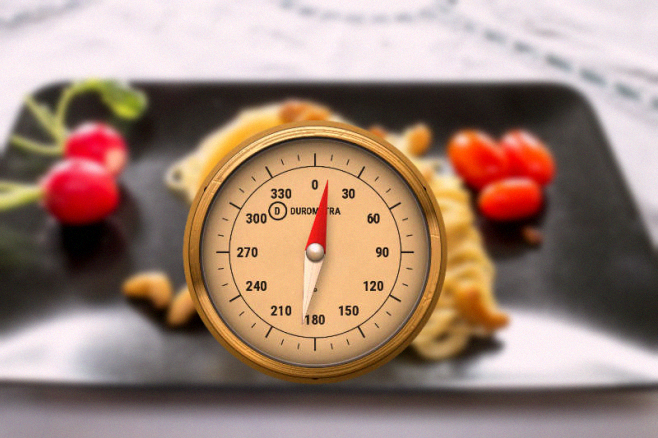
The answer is value=10 unit=°
